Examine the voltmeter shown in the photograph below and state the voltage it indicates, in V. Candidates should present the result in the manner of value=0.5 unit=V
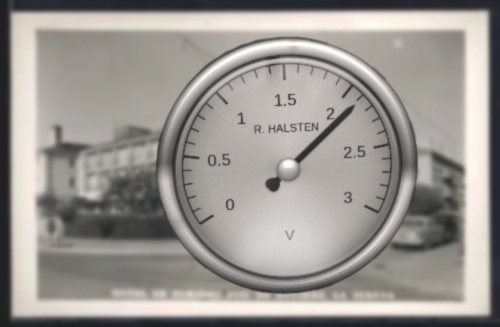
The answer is value=2.1 unit=V
